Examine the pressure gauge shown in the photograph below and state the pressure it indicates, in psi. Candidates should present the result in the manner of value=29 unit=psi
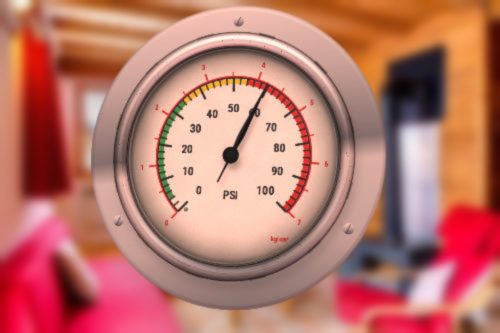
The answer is value=60 unit=psi
